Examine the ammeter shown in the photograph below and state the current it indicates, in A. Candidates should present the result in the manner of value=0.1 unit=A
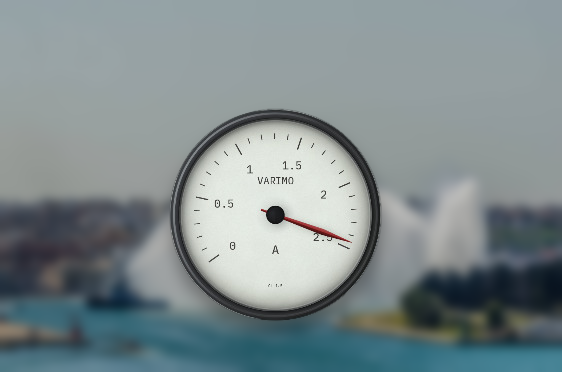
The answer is value=2.45 unit=A
